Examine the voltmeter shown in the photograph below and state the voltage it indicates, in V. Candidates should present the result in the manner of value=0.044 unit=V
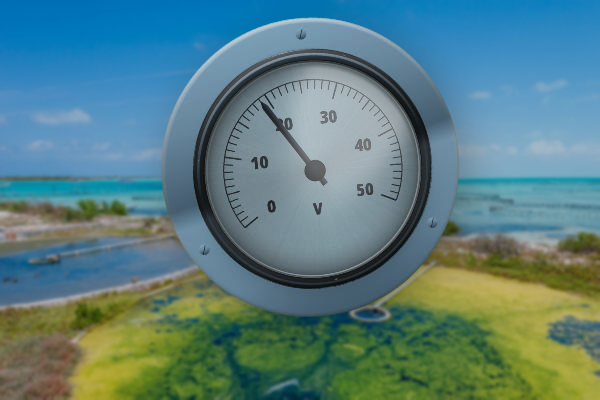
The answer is value=19 unit=V
